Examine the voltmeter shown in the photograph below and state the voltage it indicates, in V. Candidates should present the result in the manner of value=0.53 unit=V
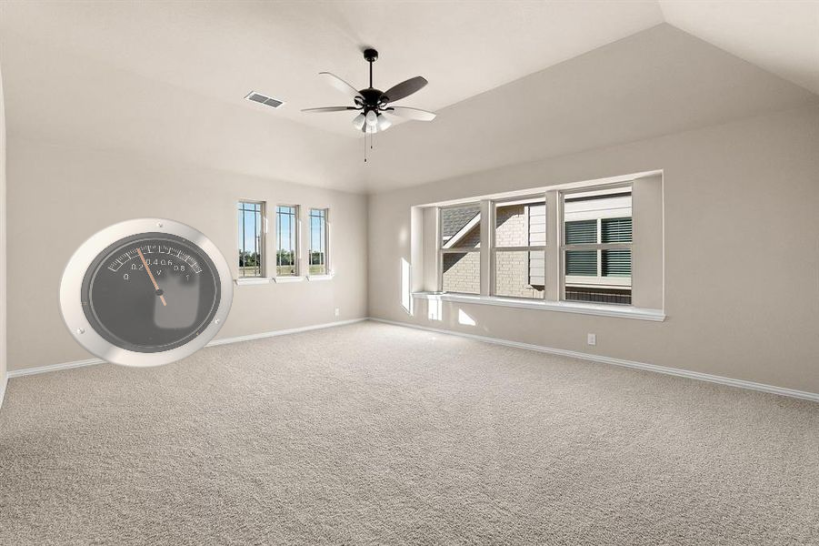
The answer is value=0.3 unit=V
